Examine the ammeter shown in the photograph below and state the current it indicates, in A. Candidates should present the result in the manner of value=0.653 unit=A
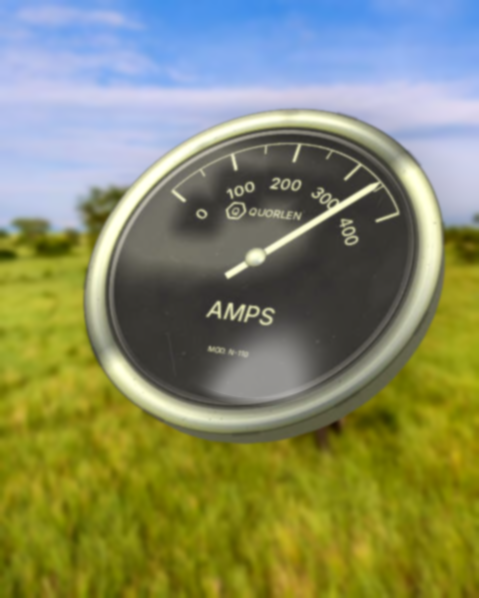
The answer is value=350 unit=A
